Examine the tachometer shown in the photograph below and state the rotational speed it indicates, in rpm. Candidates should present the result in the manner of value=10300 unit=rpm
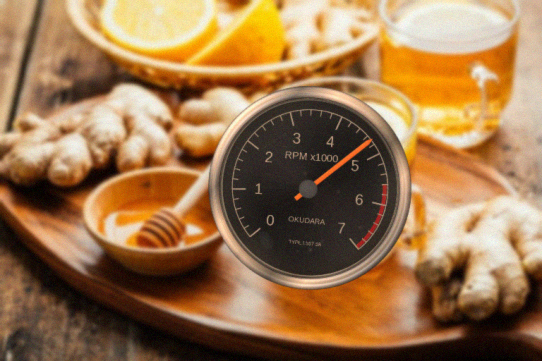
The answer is value=4700 unit=rpm
